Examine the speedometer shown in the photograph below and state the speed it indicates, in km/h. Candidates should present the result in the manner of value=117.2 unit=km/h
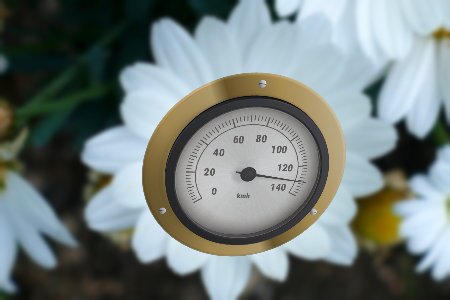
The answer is value=130 unit=km/h
